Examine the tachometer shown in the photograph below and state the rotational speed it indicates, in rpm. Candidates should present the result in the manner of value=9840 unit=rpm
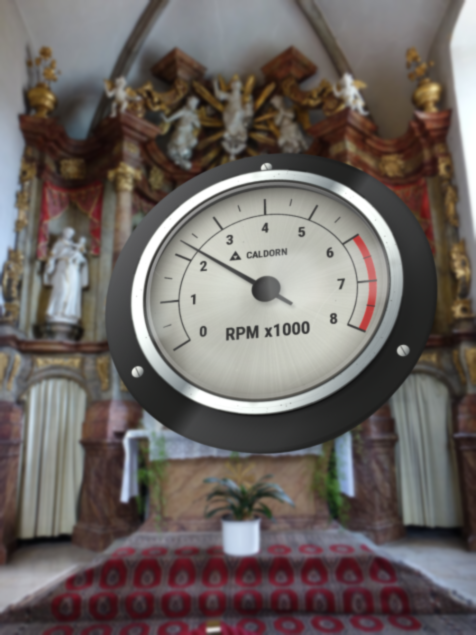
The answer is value=2250 unit=rpm
